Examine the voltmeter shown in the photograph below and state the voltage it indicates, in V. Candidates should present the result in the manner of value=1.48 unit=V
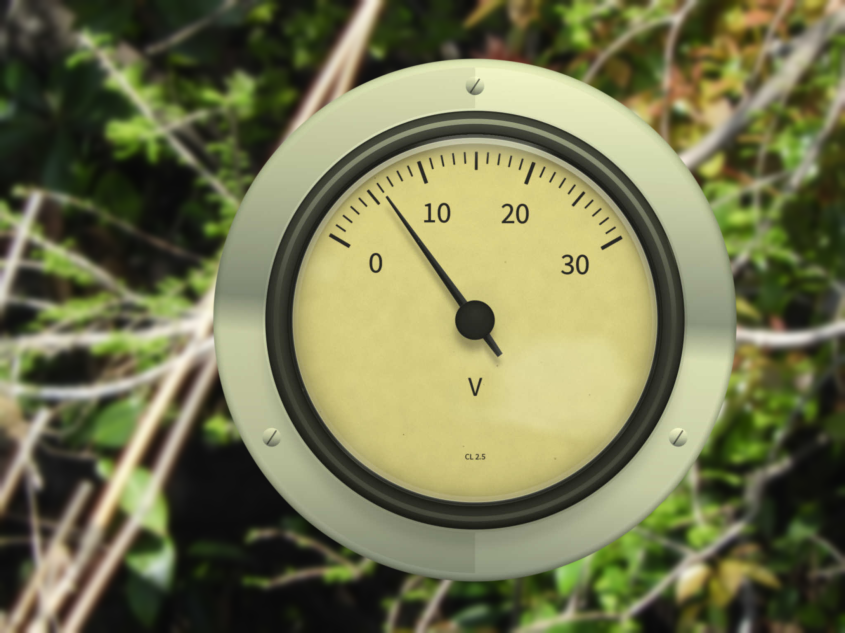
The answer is value=6 unit=V
